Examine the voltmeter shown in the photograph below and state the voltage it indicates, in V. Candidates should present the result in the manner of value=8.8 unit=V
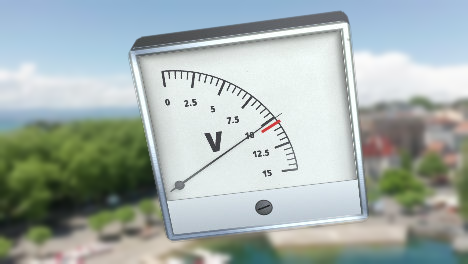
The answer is value=10 unit=V
